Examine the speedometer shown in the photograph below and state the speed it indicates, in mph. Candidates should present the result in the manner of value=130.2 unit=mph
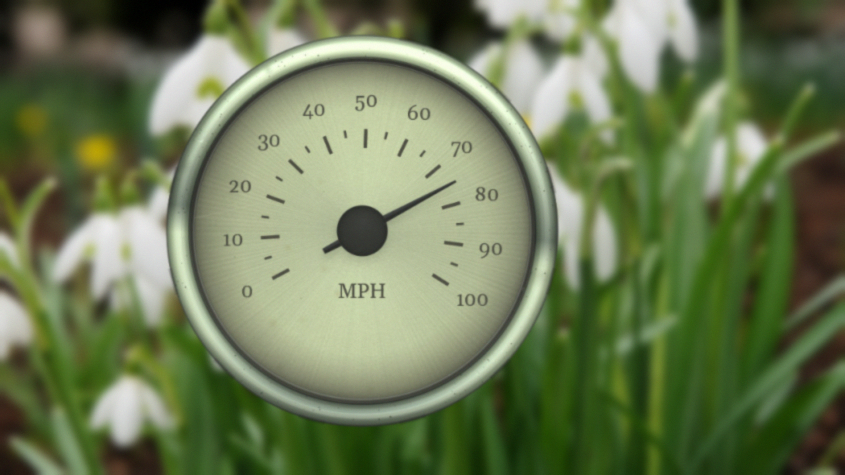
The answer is value=75 unit=mph
